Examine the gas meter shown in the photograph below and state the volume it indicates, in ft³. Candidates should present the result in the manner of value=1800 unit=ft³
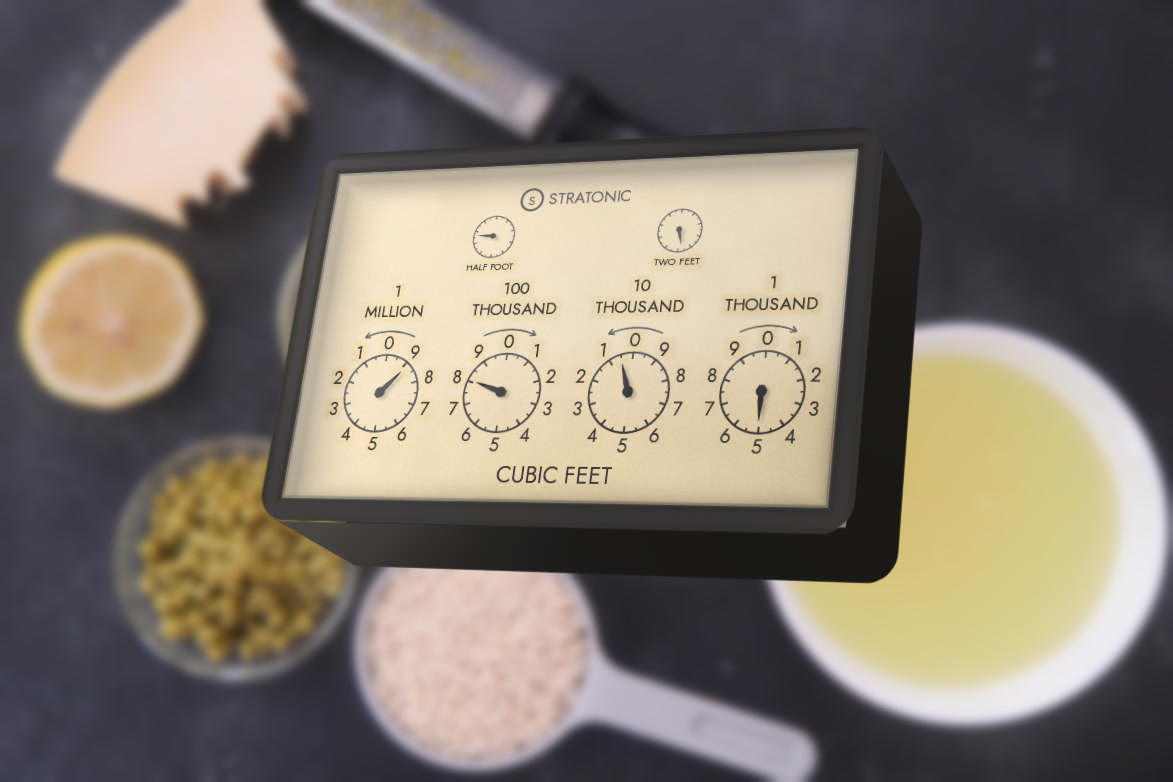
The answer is value=880500 unit=ft³
